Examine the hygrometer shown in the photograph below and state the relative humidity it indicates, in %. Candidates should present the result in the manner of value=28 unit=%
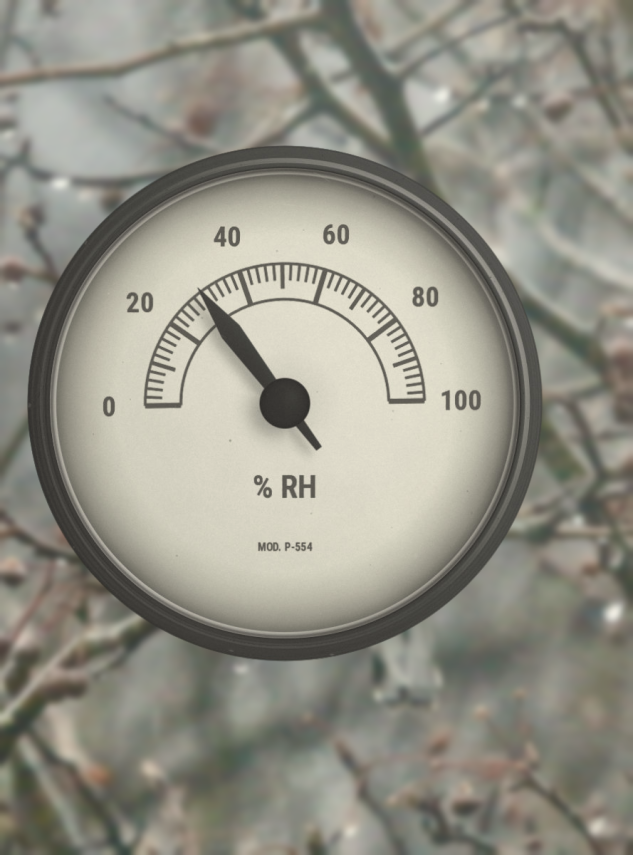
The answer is value=30 unit=%
